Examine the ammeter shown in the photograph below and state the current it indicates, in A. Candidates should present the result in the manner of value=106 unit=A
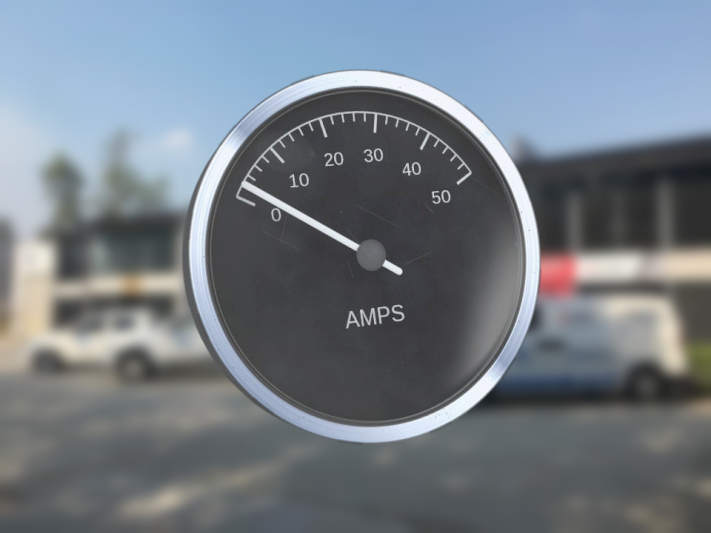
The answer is value=2 unit=A
